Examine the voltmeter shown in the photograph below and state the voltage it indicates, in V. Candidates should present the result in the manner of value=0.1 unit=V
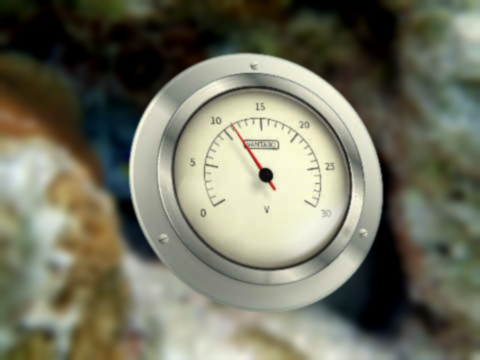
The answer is value=11 unit=V
